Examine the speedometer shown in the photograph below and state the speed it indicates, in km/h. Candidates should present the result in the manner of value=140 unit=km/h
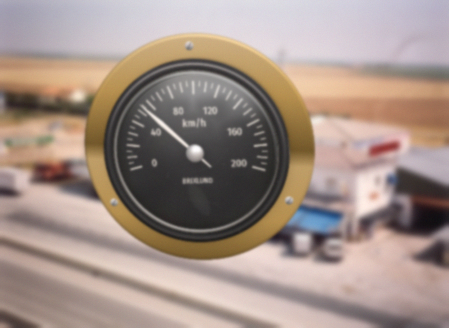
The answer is value=55 unit=km/h
